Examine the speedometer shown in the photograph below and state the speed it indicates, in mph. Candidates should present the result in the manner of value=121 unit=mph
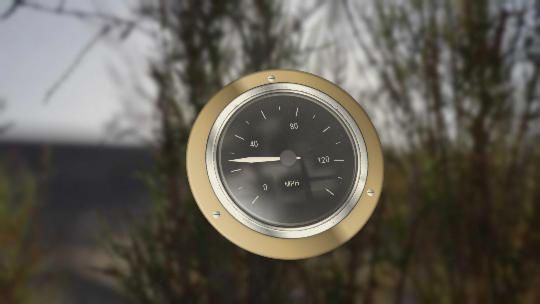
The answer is value=25 unit=mph
